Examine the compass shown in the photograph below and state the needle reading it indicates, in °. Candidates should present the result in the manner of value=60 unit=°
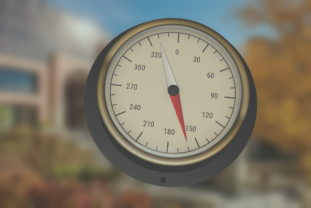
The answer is value=160 unit=°
